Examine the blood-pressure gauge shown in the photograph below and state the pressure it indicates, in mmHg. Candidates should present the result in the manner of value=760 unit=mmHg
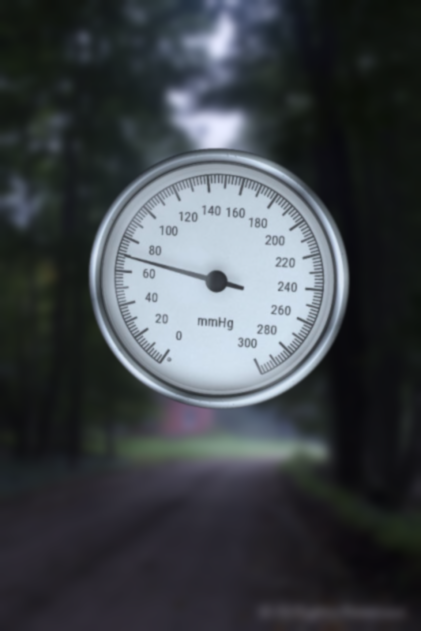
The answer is value=70 unit=mmHg
